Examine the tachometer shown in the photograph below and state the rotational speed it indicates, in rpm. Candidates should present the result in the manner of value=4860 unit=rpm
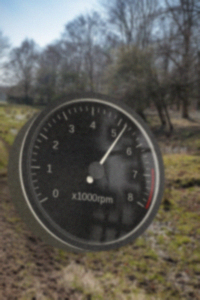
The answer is value=5200 unit=rpm
